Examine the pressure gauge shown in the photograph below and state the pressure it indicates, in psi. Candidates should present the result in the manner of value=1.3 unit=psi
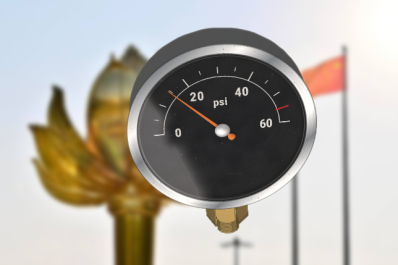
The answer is value=15 unit=psi
